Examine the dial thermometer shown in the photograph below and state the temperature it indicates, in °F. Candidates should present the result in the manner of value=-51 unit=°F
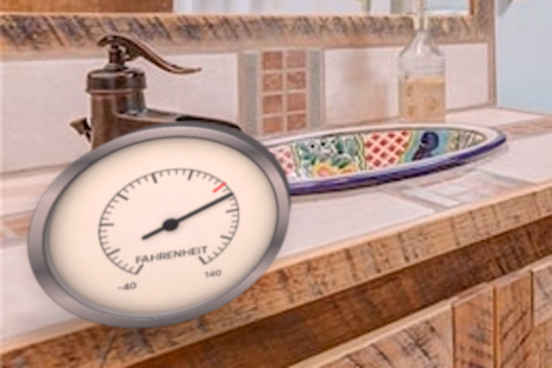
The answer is value=88 unit=°F
